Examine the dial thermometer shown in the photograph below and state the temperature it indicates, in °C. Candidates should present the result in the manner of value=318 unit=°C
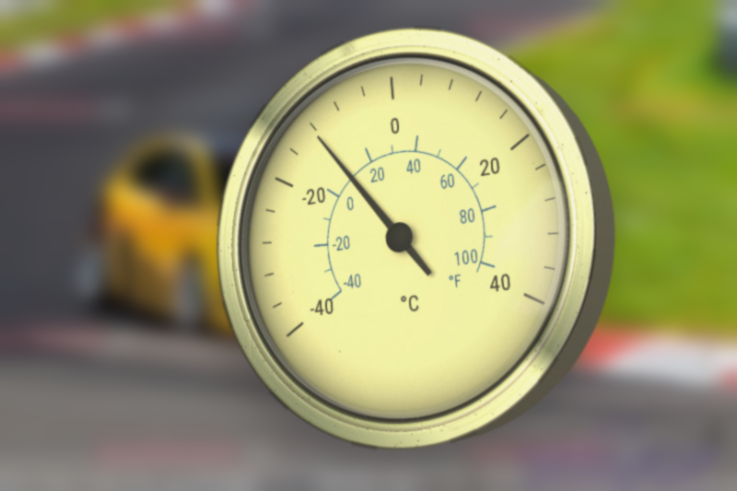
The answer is value=-12 unit=°C
